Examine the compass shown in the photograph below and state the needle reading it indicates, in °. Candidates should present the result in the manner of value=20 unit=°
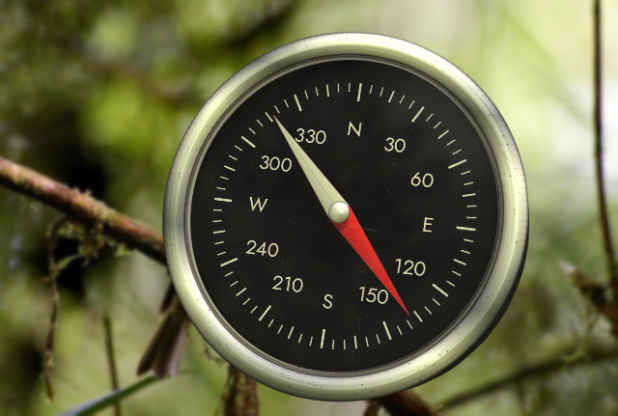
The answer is value=137.5 unit=°
